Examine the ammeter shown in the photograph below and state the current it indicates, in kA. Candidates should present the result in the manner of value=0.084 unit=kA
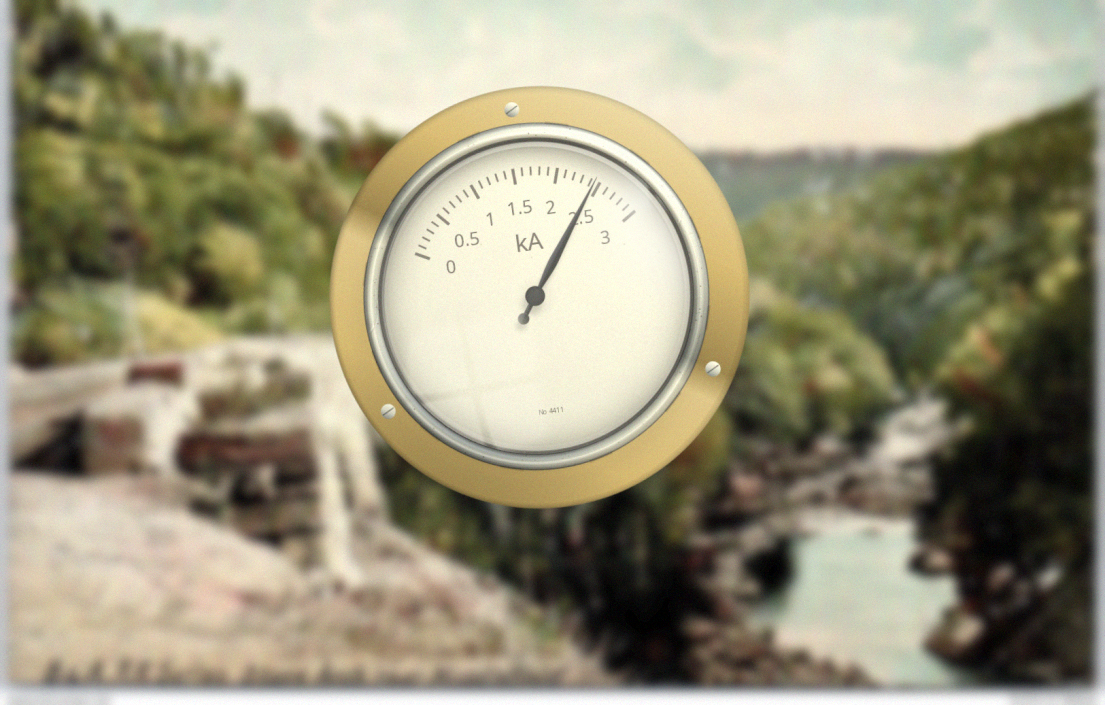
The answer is value=2.45 unit=kA
